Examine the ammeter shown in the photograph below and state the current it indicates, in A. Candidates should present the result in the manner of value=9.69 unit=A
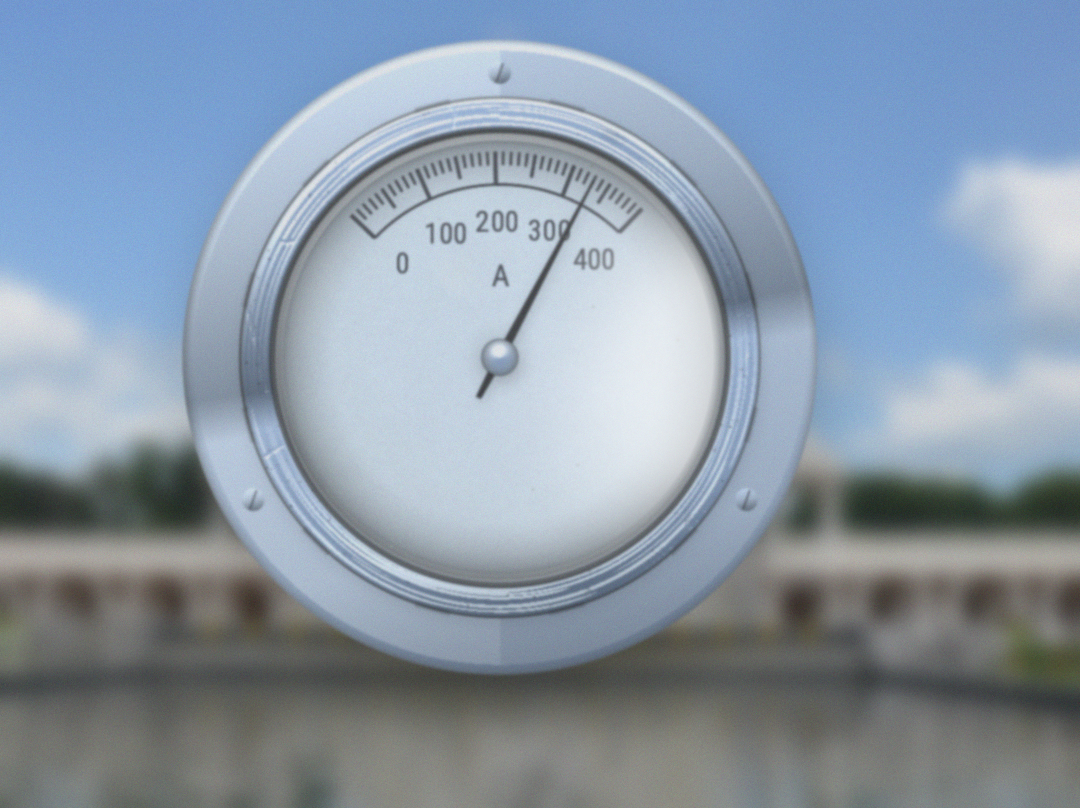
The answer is value=330 unit=A
